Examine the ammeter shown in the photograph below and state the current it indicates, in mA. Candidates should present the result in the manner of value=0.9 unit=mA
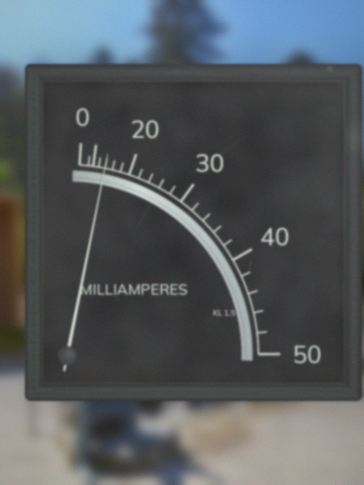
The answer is value=14 unit=mA
